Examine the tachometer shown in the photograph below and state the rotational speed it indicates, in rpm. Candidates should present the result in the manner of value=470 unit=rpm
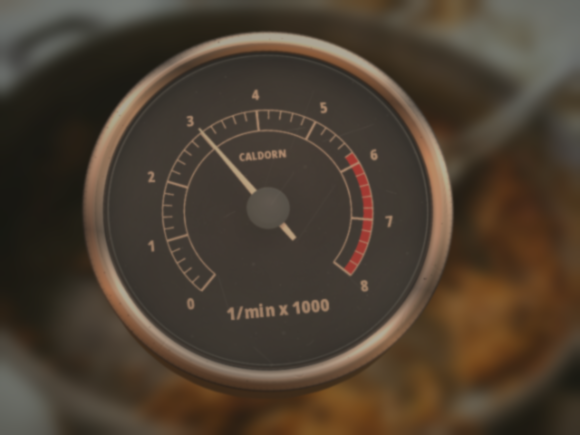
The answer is value=3000 unit=rpm
